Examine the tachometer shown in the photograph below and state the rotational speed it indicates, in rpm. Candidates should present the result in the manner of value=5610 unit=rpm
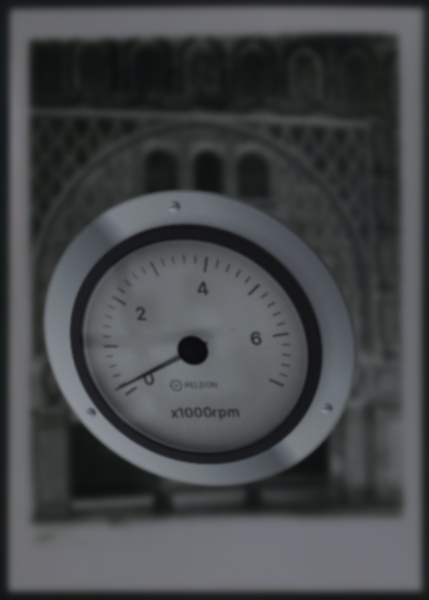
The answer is value=200 unit=rpm
